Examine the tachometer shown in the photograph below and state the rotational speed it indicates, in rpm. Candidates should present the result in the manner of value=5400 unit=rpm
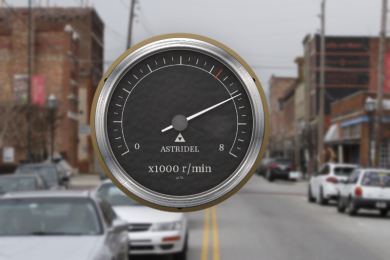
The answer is value=6125 unit=rpm
